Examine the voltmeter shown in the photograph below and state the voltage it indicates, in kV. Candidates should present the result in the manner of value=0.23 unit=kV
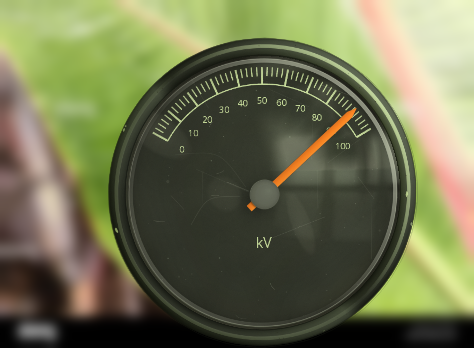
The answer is value=90 unit=kV
